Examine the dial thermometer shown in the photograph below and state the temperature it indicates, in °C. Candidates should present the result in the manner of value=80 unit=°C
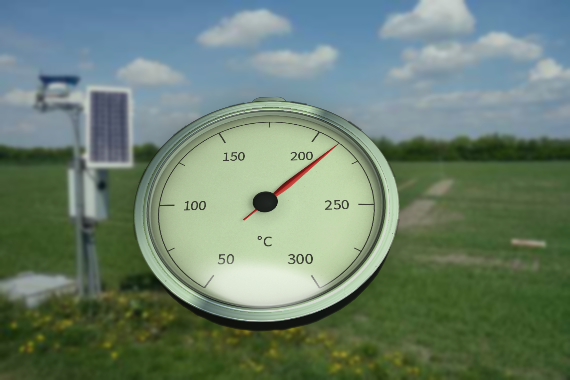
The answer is value=212.5 unit=°C
